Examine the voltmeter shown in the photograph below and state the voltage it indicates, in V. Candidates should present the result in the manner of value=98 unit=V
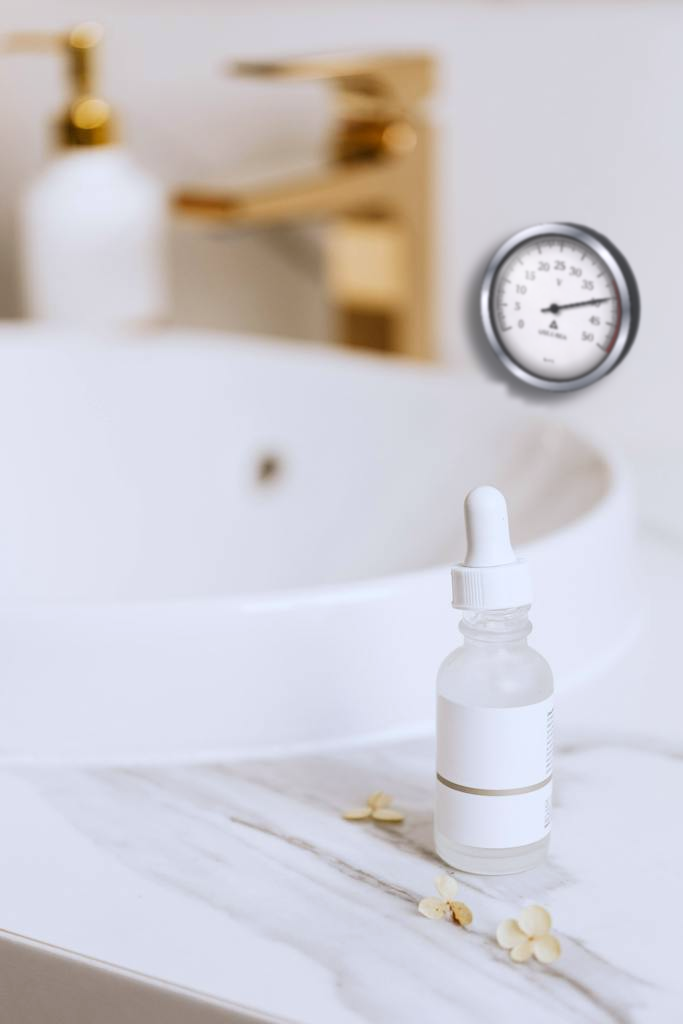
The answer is value=40 unit=V
